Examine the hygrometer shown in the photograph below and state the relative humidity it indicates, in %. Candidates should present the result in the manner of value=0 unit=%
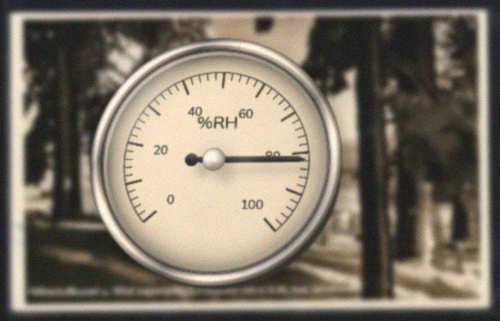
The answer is value=82 unit=%
